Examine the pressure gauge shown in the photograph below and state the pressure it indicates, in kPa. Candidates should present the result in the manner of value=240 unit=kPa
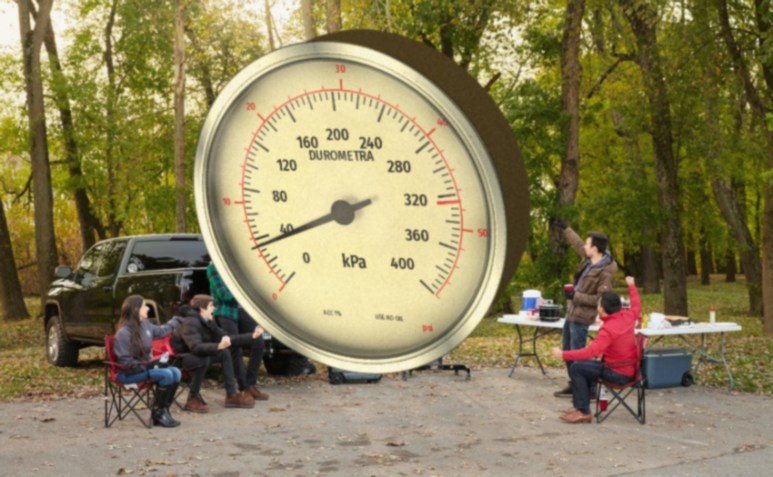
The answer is value=35 unit=kPa
